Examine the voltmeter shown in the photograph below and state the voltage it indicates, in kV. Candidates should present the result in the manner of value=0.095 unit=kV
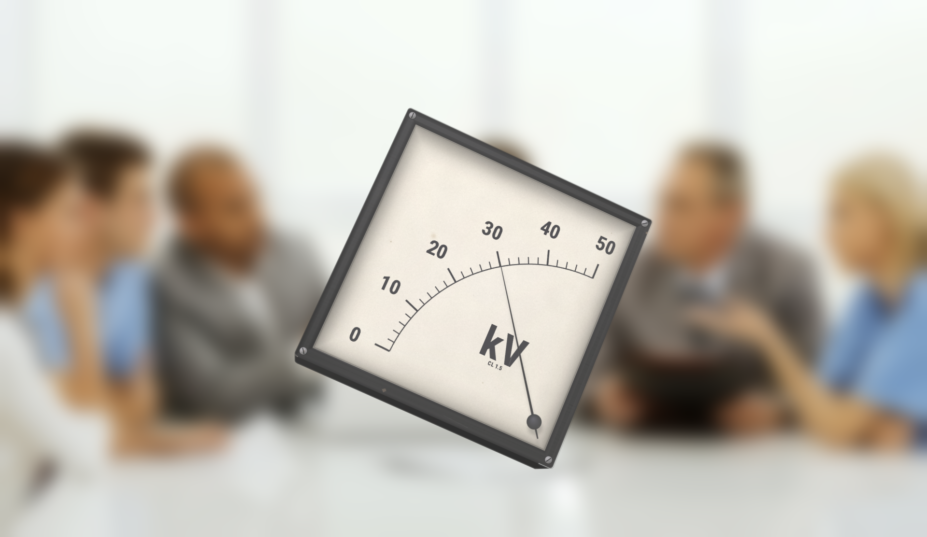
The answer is value=30 unit=kV
